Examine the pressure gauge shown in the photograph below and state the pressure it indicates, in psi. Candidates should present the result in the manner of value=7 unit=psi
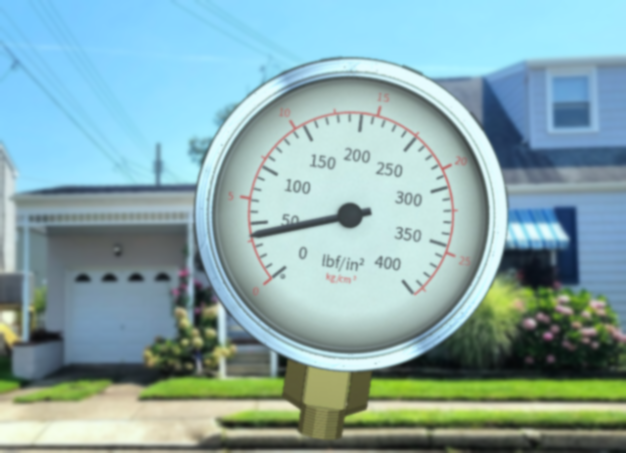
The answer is value=40 unit=psi
